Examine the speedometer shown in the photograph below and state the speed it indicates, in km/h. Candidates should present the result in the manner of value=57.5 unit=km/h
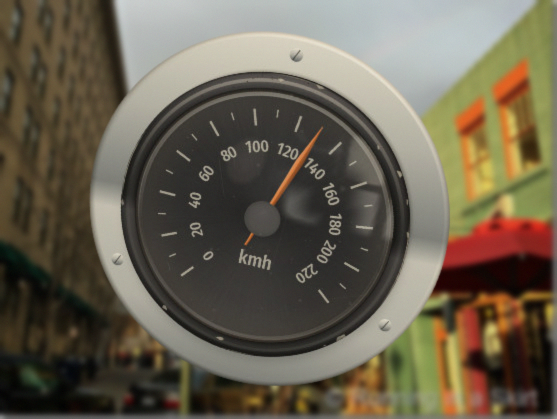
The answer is value=130 unit=km/h
